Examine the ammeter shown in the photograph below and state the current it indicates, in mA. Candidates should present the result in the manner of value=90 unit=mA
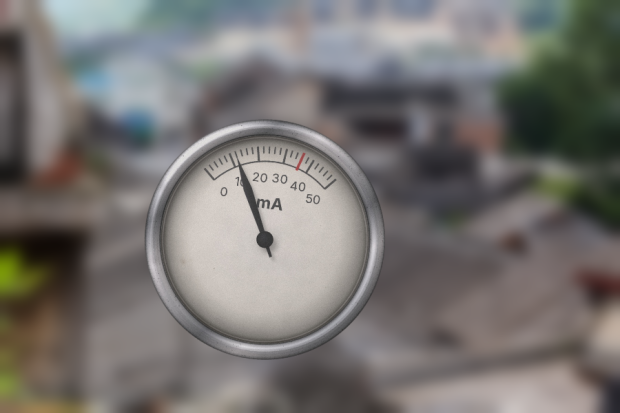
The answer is value=12 unit=mA
